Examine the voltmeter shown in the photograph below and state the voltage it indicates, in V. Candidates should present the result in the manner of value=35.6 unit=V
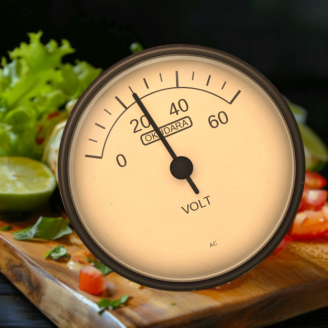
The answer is value=25 unit=V
